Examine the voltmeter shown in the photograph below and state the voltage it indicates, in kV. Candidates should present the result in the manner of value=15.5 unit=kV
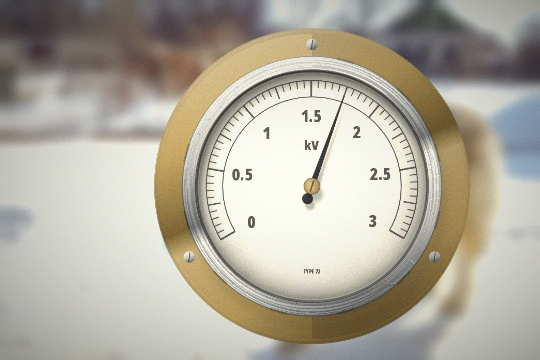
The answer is value=1.75 unit=kV
